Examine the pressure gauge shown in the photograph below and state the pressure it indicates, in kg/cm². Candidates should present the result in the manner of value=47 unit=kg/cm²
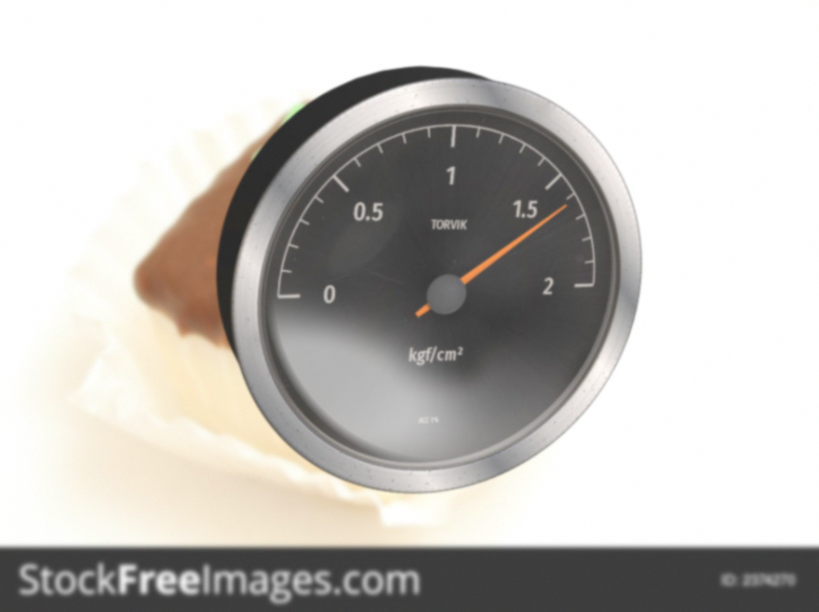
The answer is value=1.6 unit=kg/cm²
